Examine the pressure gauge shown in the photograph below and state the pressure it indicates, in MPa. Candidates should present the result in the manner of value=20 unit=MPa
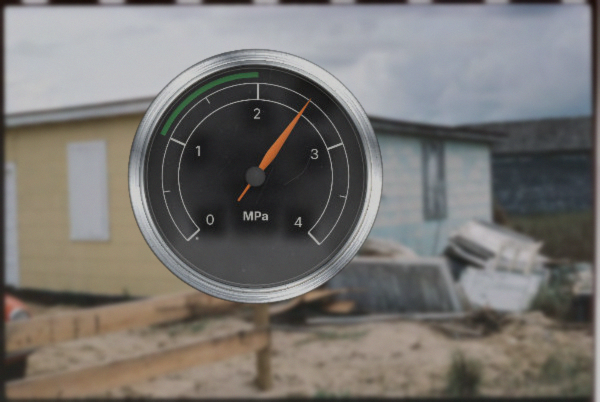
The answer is value=2.5 unit=MPa
